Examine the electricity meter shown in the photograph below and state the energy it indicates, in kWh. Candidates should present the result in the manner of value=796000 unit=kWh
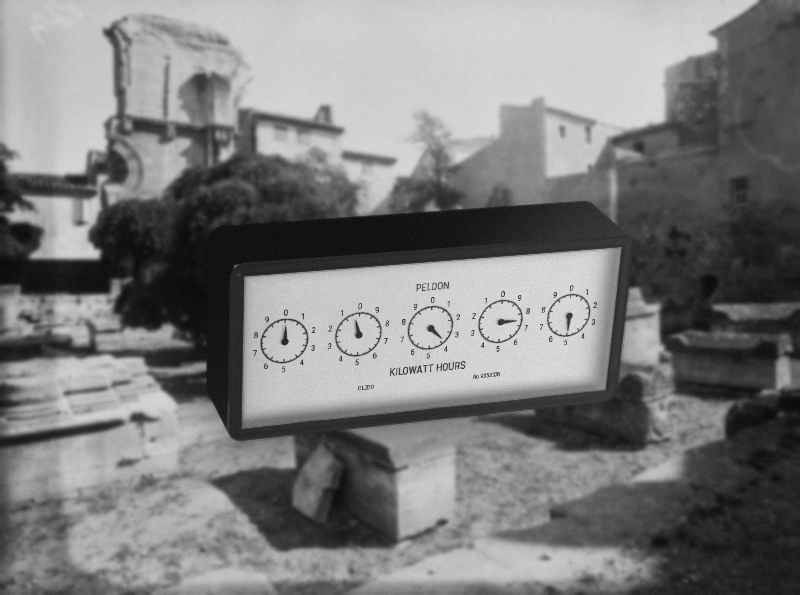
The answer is value=375 unit=kWh
